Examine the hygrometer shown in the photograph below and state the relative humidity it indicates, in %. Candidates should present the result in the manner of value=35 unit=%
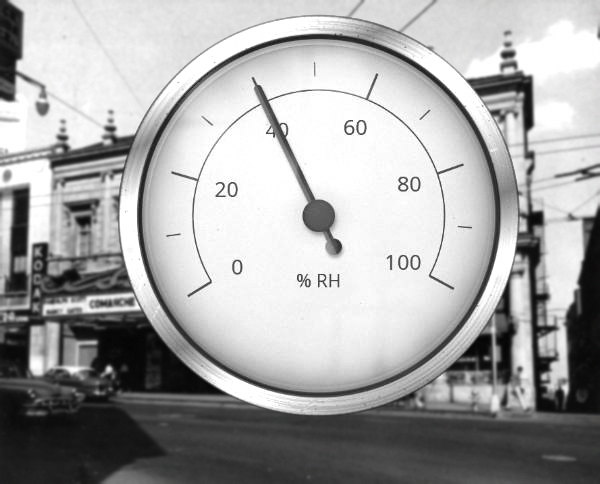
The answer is value=40 unit=%
